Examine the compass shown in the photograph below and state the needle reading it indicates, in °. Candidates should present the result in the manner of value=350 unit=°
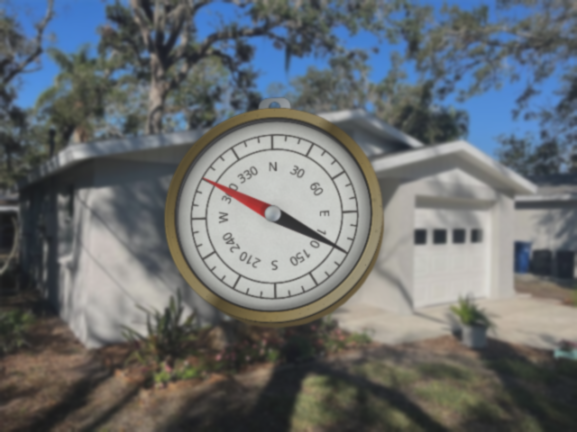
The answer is value=300 unit=°
